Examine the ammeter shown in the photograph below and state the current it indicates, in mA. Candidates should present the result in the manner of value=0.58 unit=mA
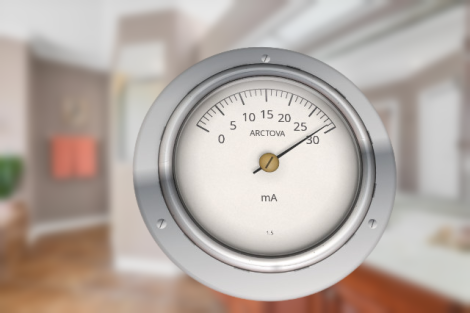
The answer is value=29 unit=mA
